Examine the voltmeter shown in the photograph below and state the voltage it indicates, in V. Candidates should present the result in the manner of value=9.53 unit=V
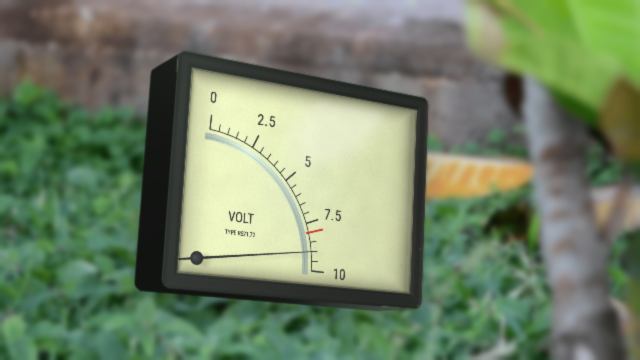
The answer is value=9 unit=V
